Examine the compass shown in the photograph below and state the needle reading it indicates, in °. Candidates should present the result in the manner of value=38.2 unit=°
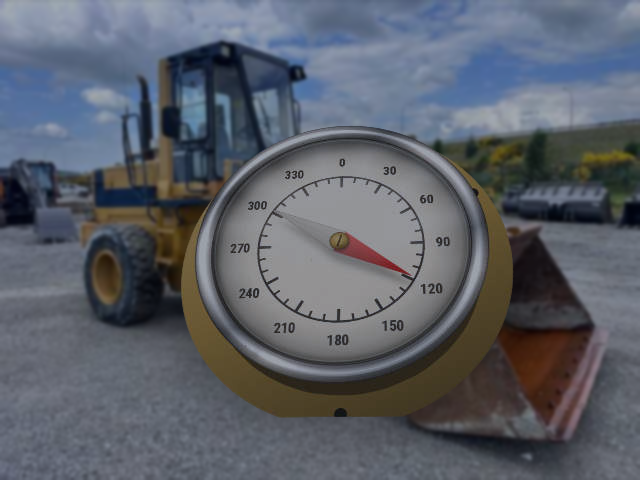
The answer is value=120 unit=°
